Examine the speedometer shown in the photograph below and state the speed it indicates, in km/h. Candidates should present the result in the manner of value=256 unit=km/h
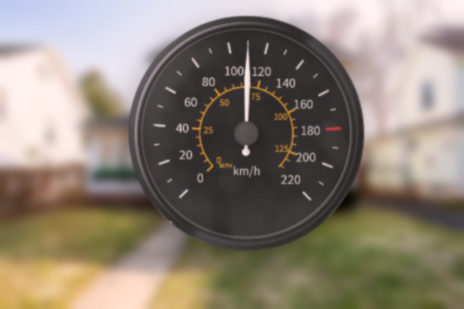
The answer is value=110 unit=km/h
